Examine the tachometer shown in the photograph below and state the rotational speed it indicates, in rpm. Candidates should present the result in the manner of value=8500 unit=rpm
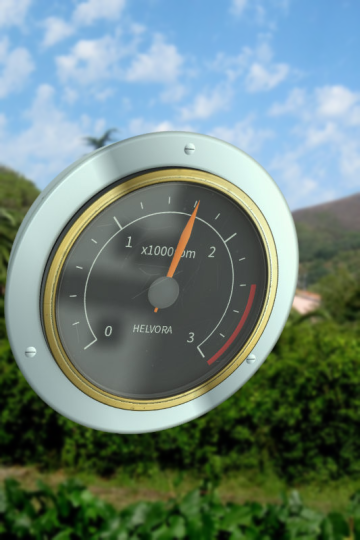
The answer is value=1600 unit=rpm
